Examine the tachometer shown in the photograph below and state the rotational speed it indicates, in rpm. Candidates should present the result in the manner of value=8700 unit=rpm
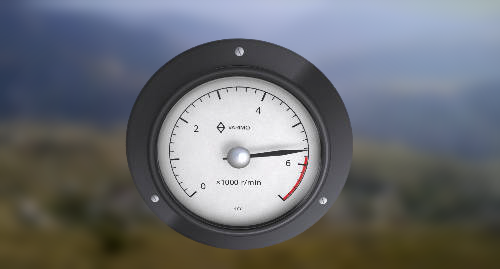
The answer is value=5600 unit=rpm
